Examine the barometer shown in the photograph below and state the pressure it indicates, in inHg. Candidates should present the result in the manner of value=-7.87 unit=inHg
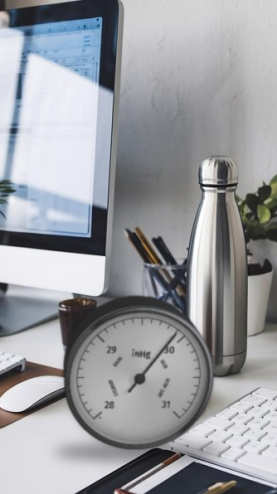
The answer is value=29.9 unit=inHg
